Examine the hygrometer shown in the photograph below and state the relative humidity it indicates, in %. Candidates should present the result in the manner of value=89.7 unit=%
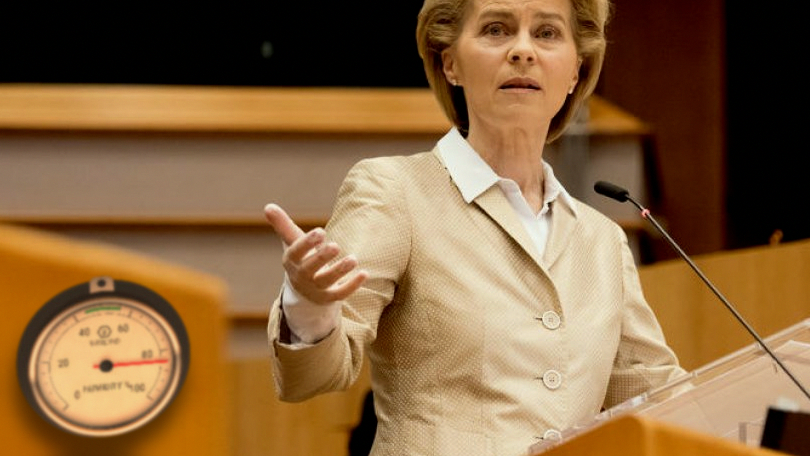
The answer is value=84 unit=%
